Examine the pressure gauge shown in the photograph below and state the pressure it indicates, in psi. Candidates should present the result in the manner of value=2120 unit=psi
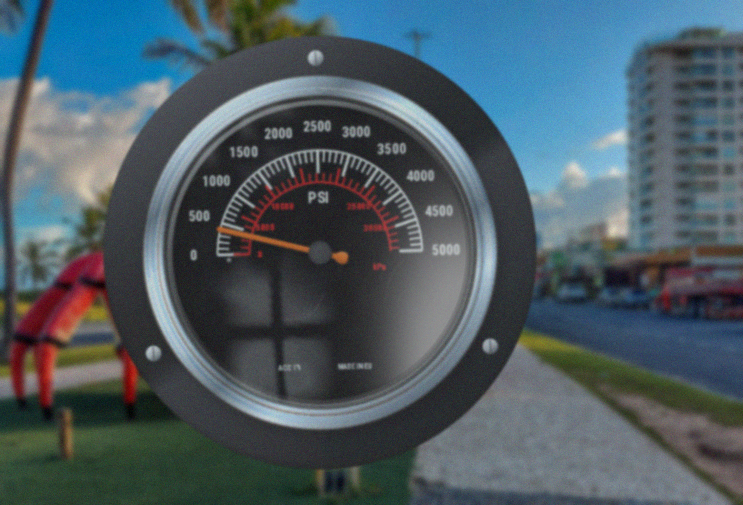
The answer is value=400 unit=psi
